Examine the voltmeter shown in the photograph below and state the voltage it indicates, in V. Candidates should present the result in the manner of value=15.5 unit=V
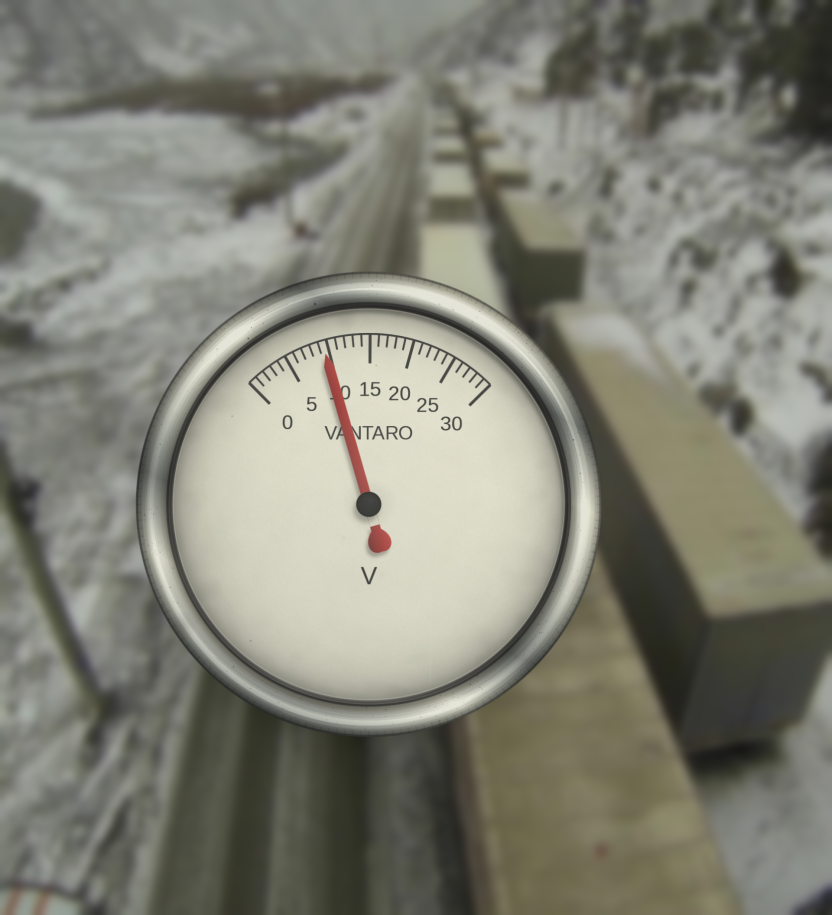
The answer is value=9.5 unit=V
